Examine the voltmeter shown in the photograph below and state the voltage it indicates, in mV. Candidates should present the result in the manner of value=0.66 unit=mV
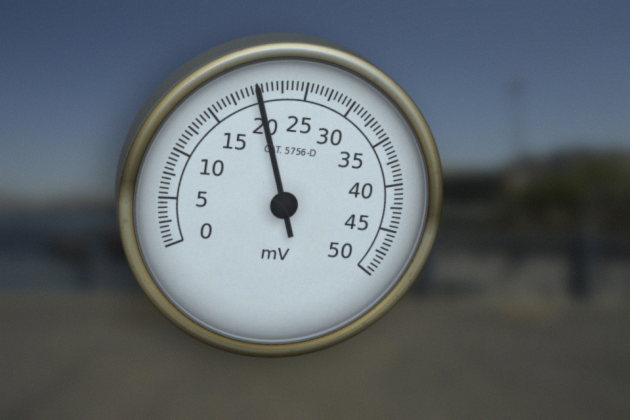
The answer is value=20 unit=mV
